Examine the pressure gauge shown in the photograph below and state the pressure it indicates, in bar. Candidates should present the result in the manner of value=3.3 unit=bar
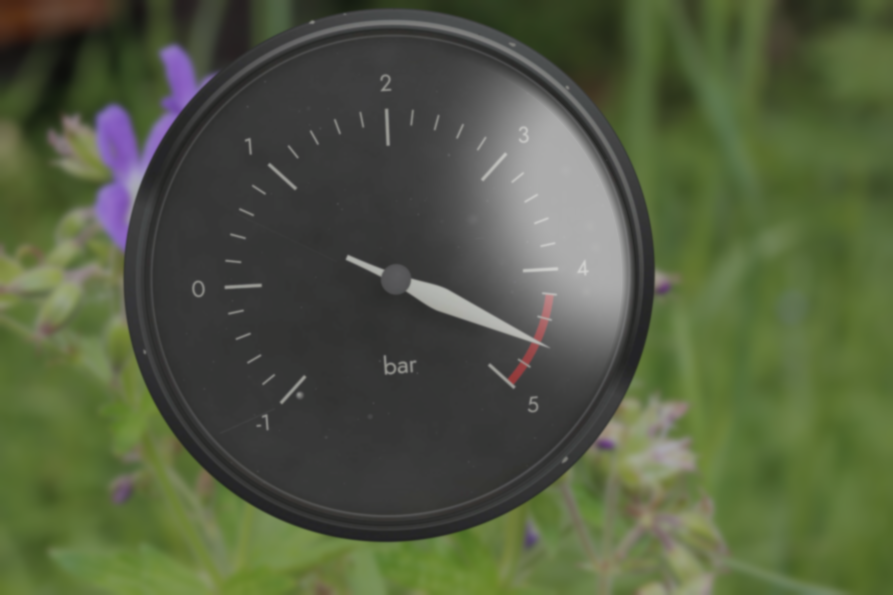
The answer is value=4.6 unit=bar
